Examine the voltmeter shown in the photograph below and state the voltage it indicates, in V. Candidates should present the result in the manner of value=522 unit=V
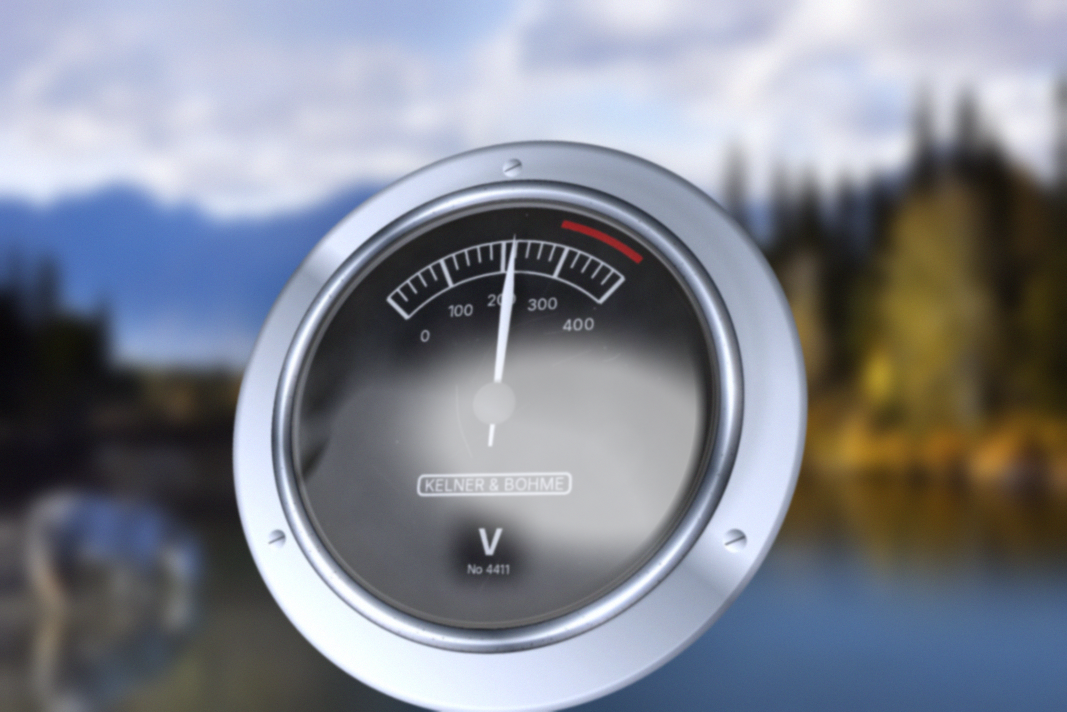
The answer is value=220 unit=V
